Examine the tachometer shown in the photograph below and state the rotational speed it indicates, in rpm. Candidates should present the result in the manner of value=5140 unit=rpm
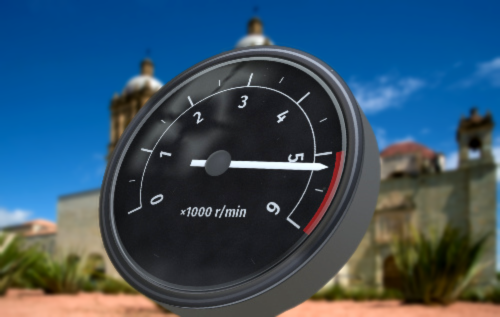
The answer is value=5250 unit=rpm
